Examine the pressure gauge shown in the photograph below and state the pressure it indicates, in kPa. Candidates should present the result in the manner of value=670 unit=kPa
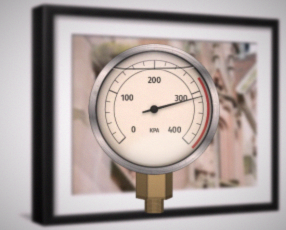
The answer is value=310 unit=kPa
